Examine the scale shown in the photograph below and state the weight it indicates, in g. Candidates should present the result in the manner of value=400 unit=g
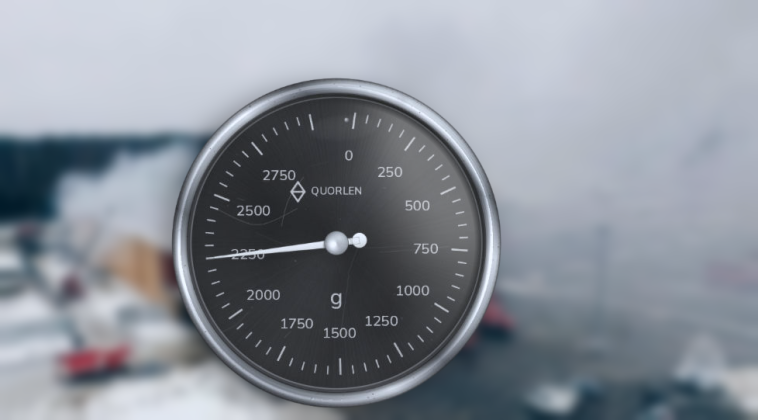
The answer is value=2250 unit=g
